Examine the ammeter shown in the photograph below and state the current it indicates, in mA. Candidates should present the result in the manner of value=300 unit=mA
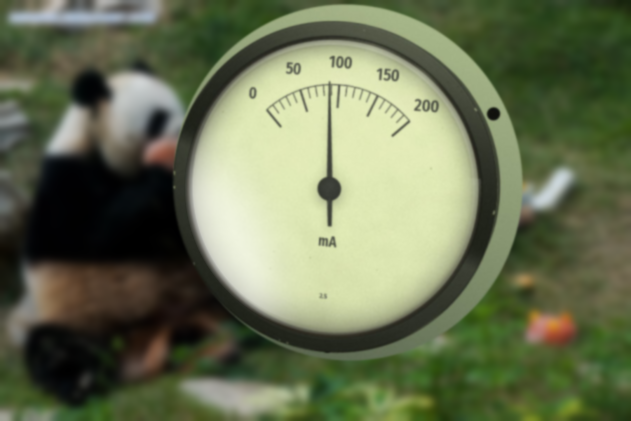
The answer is value=90 unit=mA
